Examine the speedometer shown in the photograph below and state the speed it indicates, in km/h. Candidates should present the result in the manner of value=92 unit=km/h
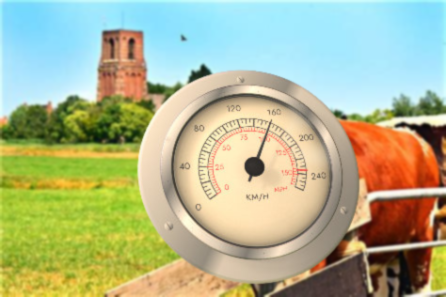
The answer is value=160 unit=km/h
